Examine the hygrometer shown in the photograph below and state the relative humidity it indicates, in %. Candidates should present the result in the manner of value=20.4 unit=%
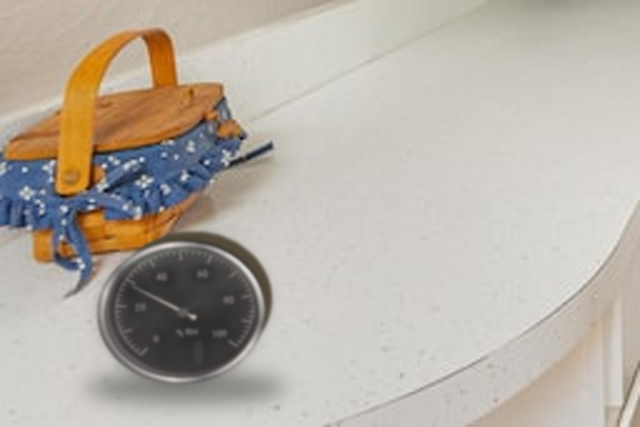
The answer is value=30 unit=%
